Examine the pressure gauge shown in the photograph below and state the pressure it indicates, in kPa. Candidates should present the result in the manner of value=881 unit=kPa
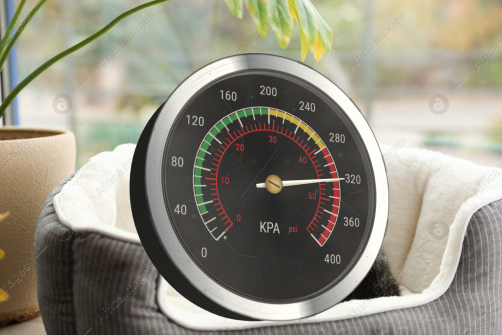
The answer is value=320 unit=kPa
